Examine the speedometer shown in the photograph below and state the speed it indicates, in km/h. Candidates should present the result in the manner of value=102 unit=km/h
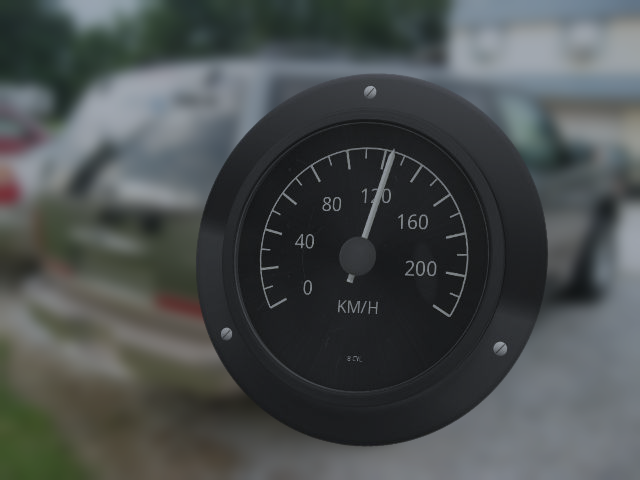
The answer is value=125 unit=km/h
